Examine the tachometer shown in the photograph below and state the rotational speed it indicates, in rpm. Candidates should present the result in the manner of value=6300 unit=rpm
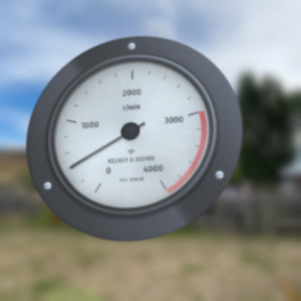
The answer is value=400 unit=rpm
